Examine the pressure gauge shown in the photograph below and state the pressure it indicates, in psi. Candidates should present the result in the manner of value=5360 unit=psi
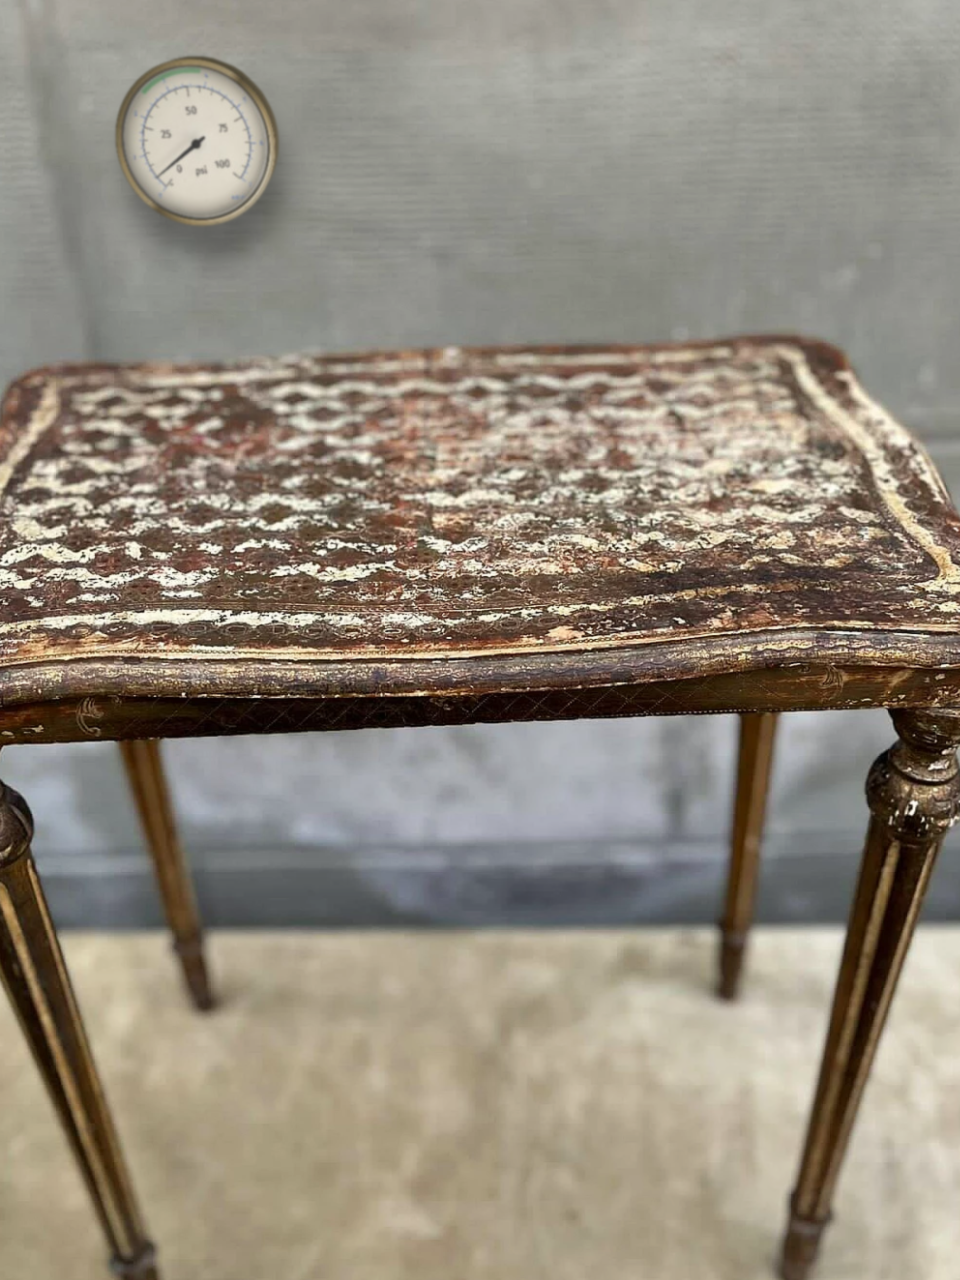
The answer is value=5 unit=psi
